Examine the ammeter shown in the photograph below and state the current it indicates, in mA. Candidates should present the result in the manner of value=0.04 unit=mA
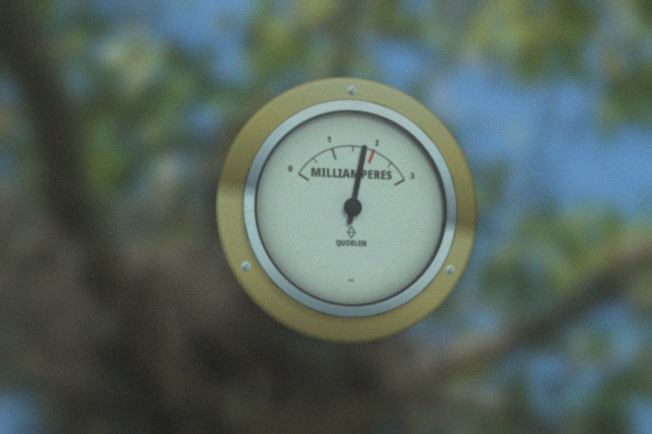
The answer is value=1.75 unit=mA
